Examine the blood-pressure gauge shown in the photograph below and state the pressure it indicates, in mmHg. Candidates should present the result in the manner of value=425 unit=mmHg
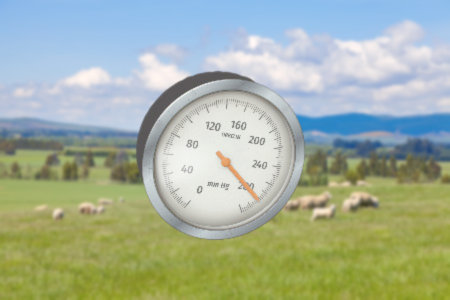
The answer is value=280 unit=mmHg
